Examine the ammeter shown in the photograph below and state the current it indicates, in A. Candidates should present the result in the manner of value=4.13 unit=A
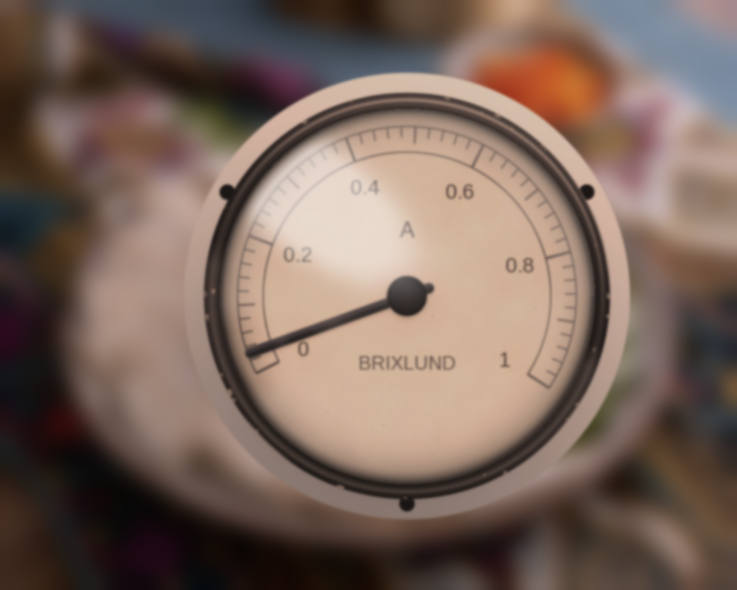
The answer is value=0.03 unit=A
